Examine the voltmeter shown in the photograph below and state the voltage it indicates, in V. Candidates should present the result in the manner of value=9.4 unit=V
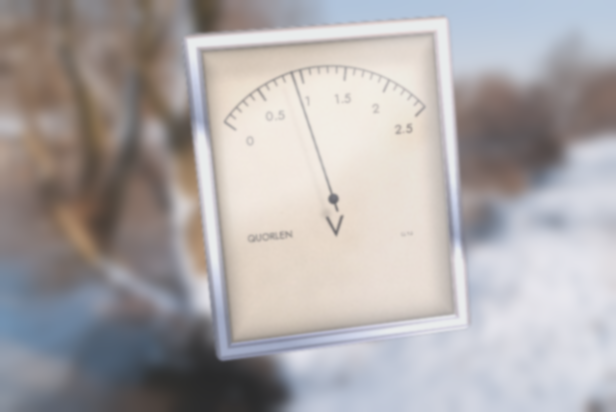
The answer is value=0.9 unit=V
